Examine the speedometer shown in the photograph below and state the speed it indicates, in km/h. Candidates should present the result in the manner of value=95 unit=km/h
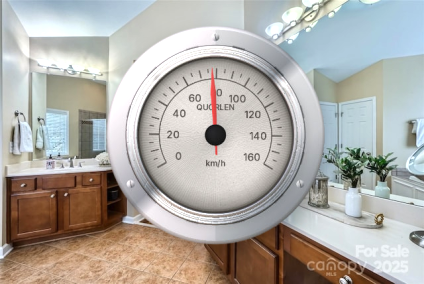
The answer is value=77.5 unit=km/h
